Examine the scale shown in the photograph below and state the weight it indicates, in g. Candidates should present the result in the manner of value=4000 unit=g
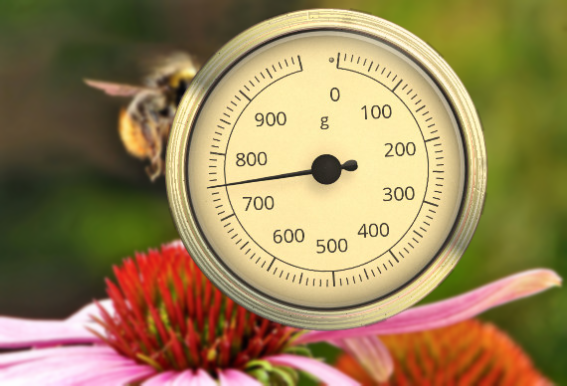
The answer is value=750 unit=g
